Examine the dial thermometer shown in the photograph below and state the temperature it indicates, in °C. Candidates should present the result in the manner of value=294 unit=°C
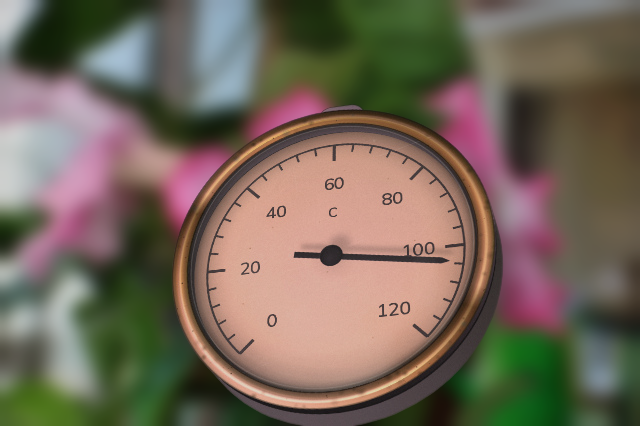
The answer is value=104 unit=°C
